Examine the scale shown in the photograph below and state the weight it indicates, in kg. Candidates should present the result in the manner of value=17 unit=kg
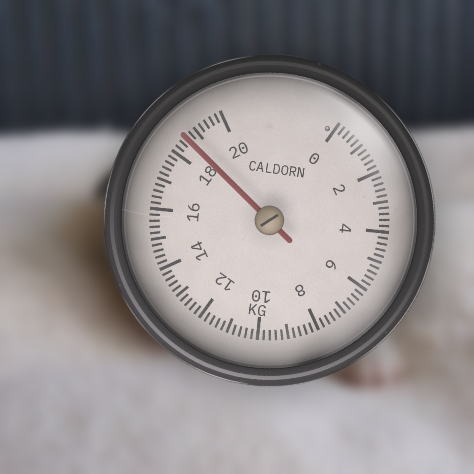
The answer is value=18.6 unit=kg
